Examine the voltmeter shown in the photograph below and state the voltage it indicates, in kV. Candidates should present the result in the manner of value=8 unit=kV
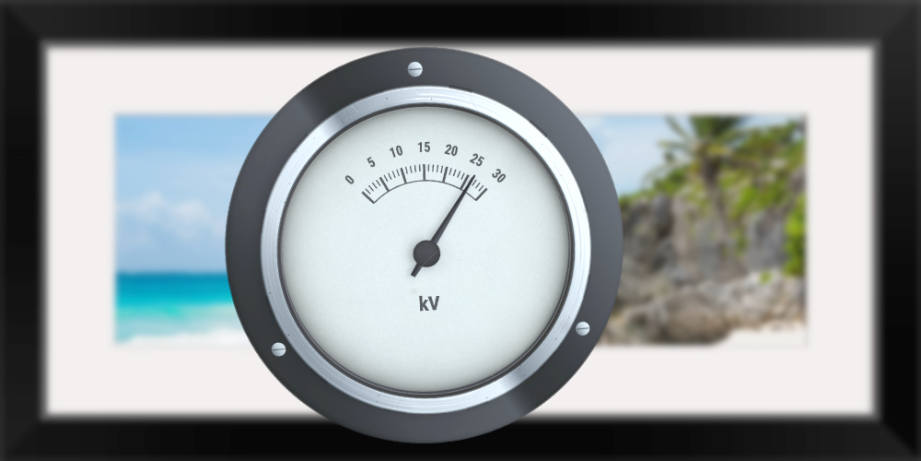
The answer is value=26 unit=kV
